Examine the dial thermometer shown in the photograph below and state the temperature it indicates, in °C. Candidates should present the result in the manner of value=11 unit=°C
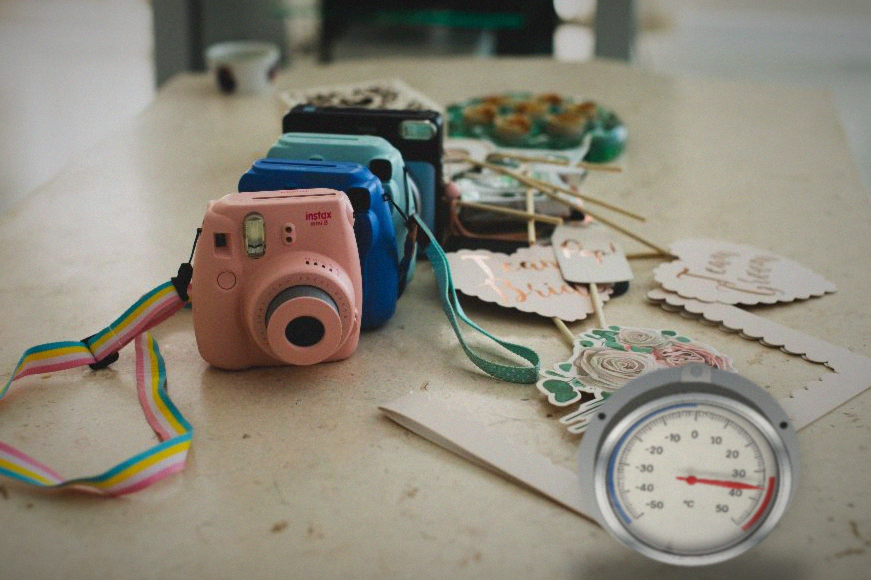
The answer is value=35 unit=°C
